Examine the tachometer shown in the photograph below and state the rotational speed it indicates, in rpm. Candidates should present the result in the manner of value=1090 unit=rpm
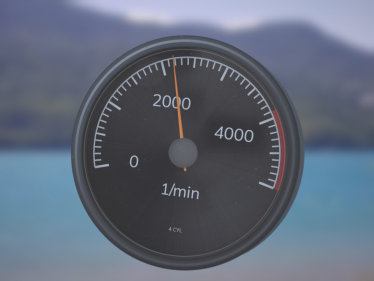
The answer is value=2200 unit=rpm
